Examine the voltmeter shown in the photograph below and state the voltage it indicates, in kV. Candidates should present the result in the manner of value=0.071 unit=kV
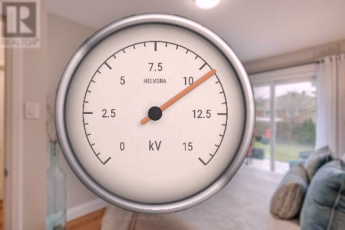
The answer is value=10.5 unit=kV
